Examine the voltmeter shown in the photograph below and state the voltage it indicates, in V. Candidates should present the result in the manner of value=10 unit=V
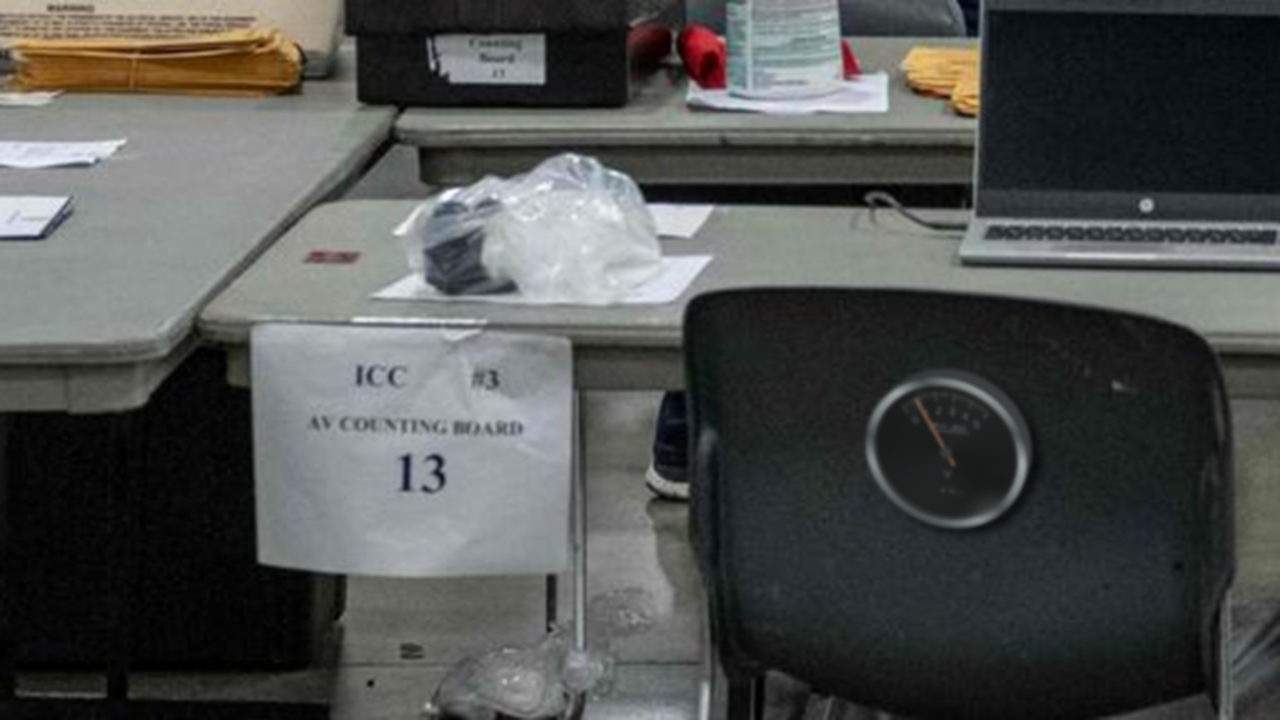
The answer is value=1 unit=V
